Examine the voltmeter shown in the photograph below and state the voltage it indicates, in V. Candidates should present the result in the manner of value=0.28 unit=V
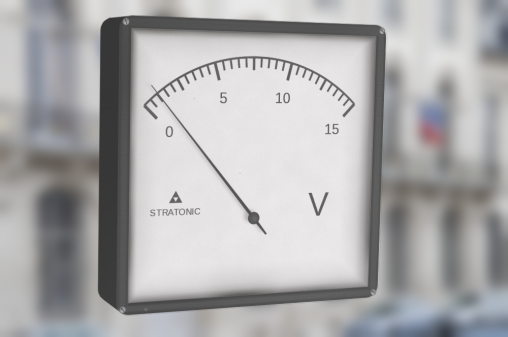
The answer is value=1 unit=V
